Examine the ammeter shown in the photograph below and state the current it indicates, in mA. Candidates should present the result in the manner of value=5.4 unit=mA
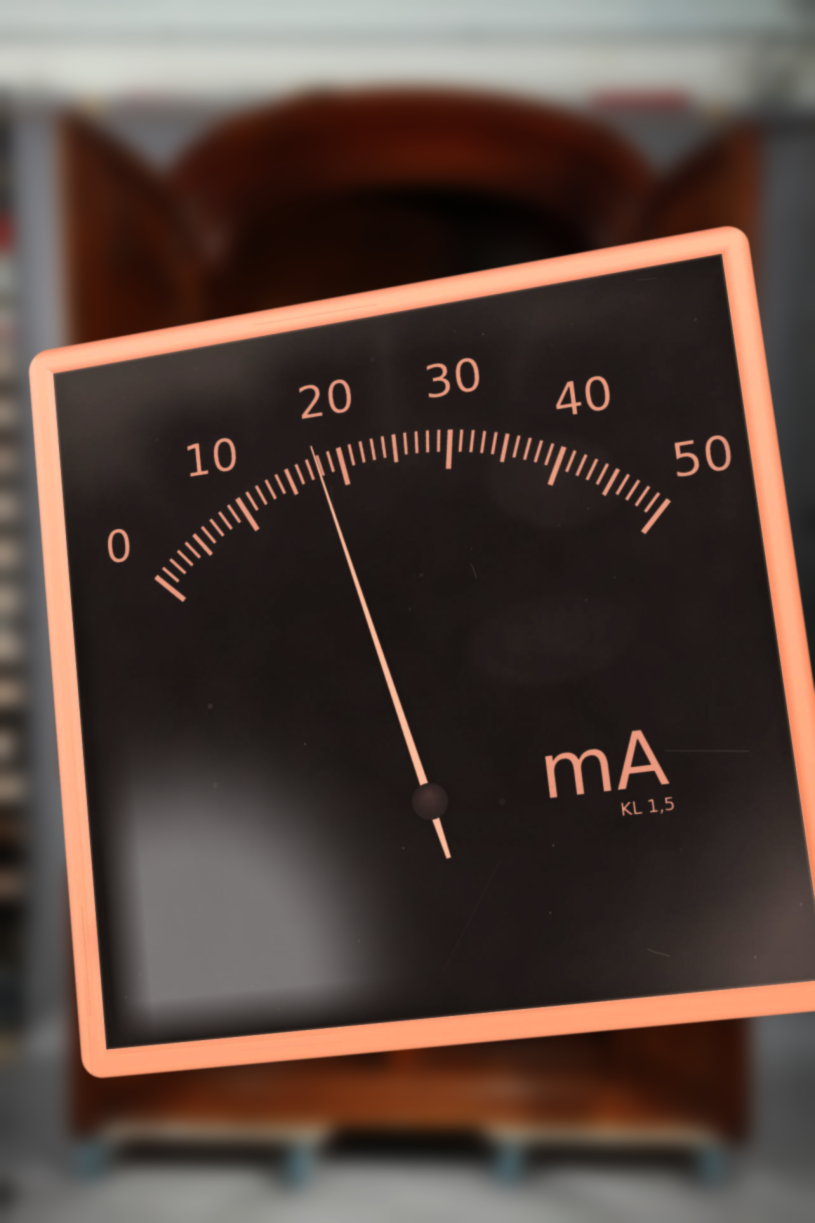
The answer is value=18 unit=mA
